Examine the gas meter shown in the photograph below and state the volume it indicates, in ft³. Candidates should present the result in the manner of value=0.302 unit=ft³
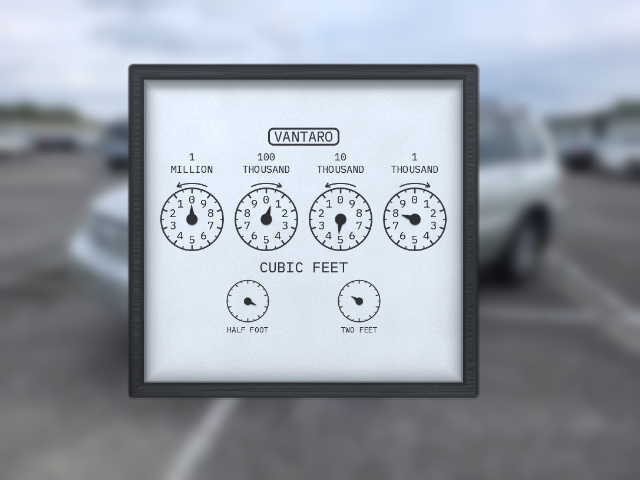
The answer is value=4800 unit=ft³
